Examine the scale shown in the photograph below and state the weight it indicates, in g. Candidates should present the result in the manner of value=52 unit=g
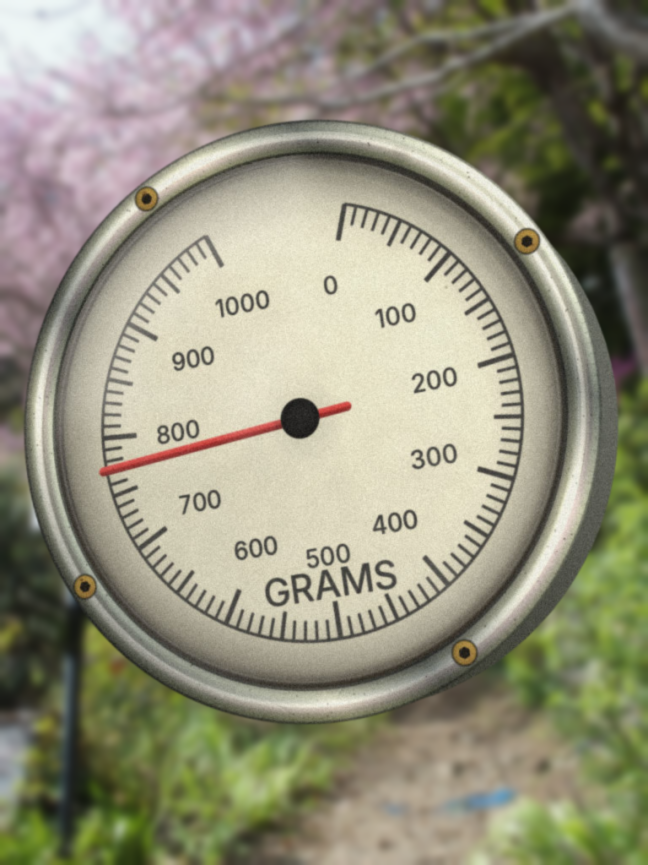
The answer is value=770 unit=g
